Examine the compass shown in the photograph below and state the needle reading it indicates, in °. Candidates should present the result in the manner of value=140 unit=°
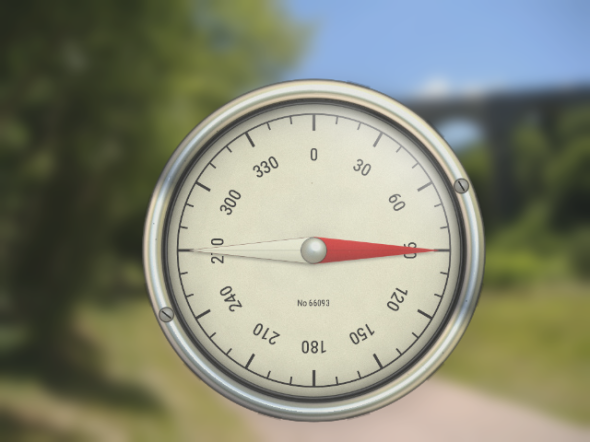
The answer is value=90 unit=°
